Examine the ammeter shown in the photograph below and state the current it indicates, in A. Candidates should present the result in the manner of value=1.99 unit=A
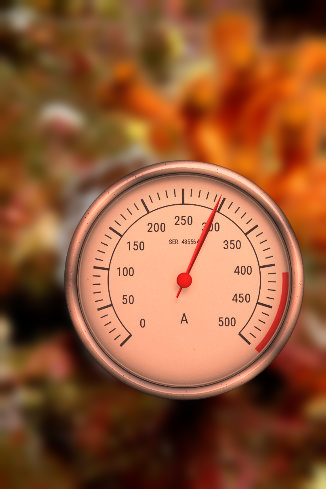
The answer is value=295 unit=A
